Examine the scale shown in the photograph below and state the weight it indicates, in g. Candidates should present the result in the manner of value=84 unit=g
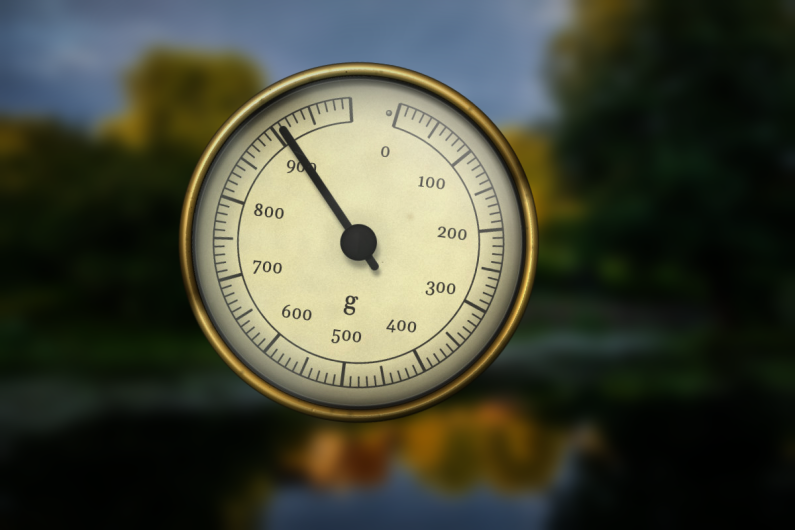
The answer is value=910 unit=g
